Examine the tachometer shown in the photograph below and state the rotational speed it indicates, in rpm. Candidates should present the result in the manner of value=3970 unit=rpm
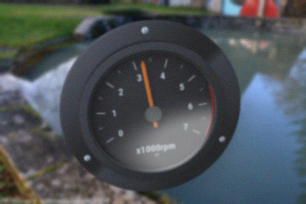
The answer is value=3250 unit=rpm
